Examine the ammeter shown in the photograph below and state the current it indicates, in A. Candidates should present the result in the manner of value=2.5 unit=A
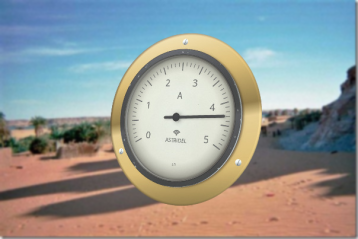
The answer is value=4.3 unit=A
